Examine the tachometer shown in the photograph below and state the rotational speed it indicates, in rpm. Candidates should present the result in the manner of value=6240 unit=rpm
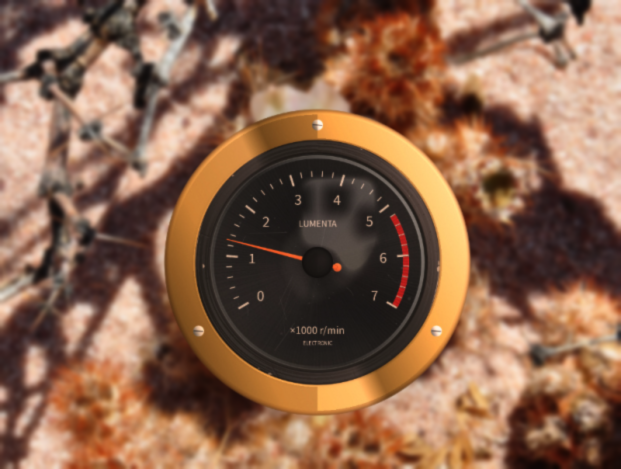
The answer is value=1300 unit=rpm
